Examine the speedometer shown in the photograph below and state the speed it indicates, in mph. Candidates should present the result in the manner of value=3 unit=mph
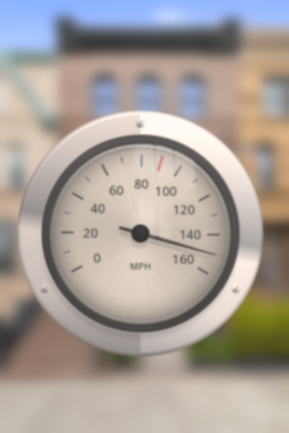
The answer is value=150 unit=mph
